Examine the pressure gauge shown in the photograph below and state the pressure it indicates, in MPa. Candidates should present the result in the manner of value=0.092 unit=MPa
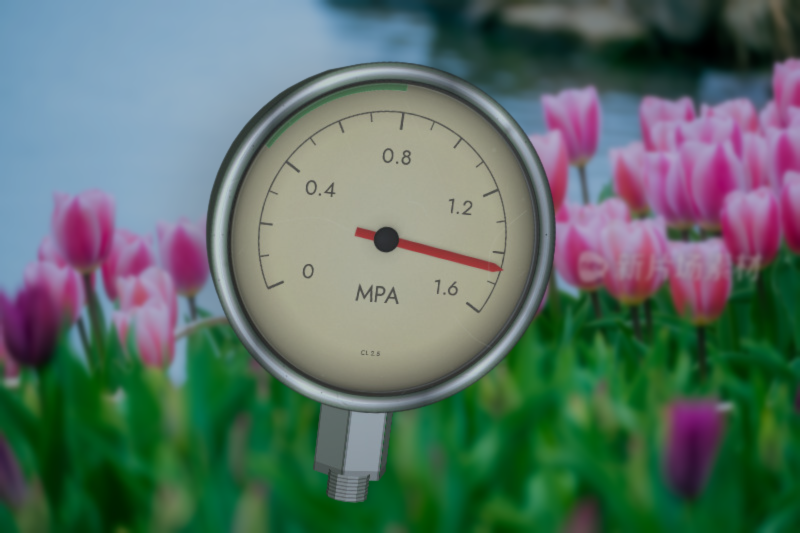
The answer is value=1.45 unit=MPa
